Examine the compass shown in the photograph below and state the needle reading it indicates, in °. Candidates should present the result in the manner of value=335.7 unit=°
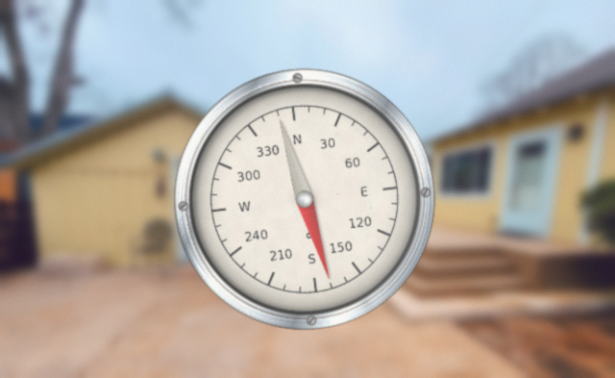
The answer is value=170 unit=°
